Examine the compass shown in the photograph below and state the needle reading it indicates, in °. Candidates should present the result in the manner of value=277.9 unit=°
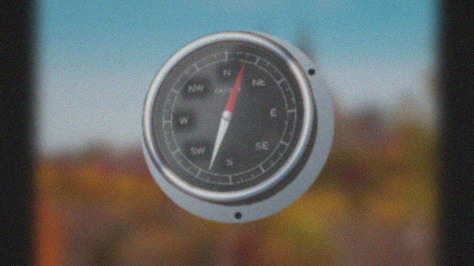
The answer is value=20 unit=°
